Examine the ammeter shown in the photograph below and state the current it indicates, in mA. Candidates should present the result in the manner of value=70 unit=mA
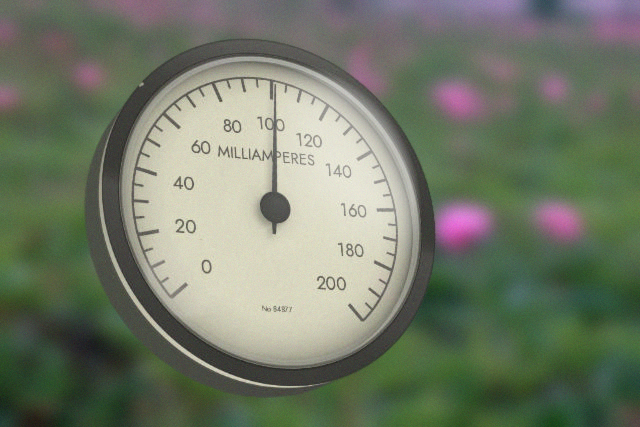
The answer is value=100 unit=mA
